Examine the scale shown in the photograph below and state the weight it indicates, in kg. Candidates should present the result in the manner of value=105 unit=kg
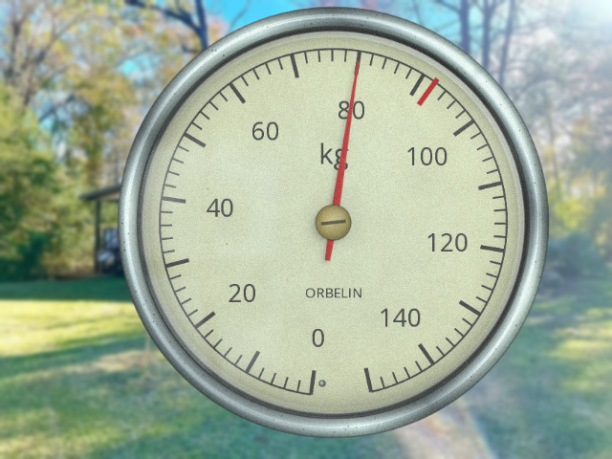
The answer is value=80 unit=kg
